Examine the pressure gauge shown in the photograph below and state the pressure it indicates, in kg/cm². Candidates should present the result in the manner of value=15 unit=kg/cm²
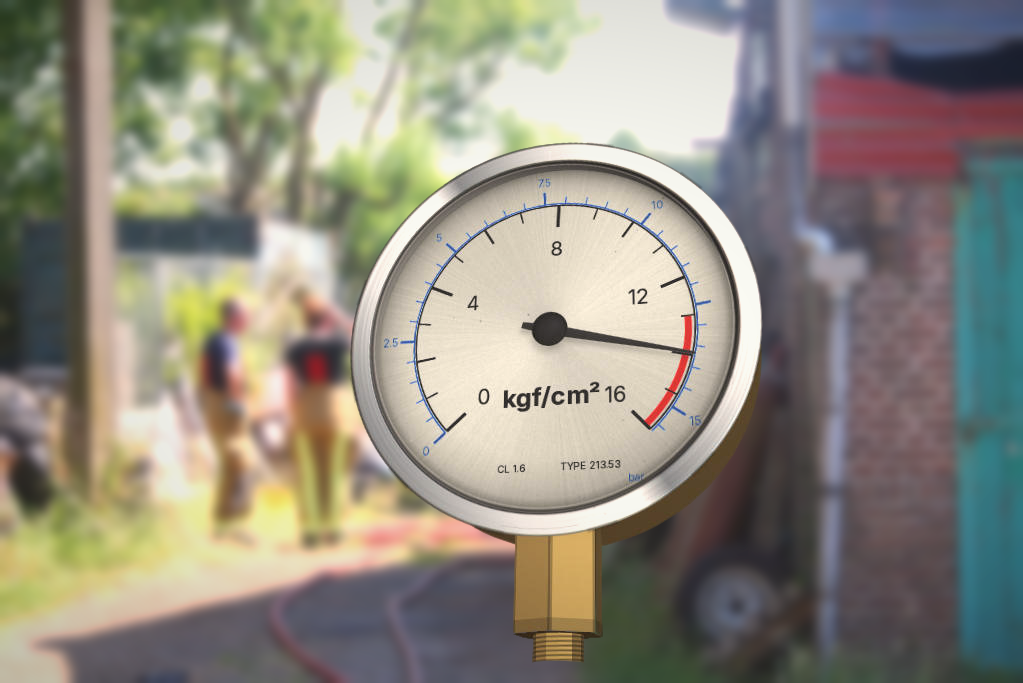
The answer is value=14 unit=kg/cm²
